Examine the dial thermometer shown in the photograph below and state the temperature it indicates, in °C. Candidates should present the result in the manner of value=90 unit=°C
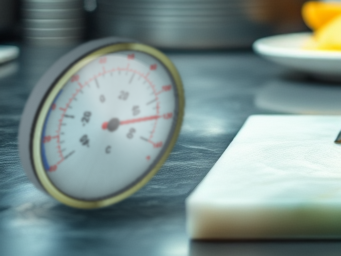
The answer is value=48 unit=°C
